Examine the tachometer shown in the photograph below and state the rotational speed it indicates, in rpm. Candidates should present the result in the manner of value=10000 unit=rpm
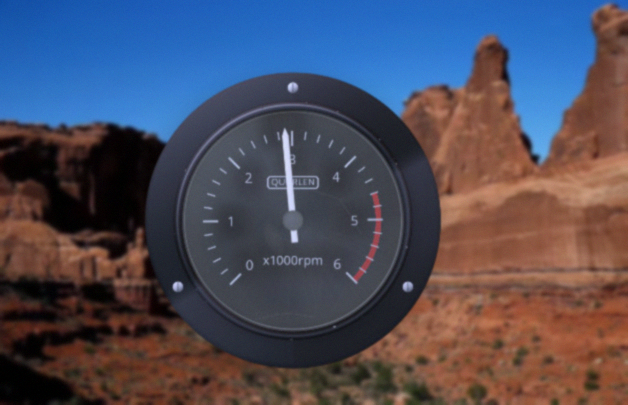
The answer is value=2900 unit=rpm
